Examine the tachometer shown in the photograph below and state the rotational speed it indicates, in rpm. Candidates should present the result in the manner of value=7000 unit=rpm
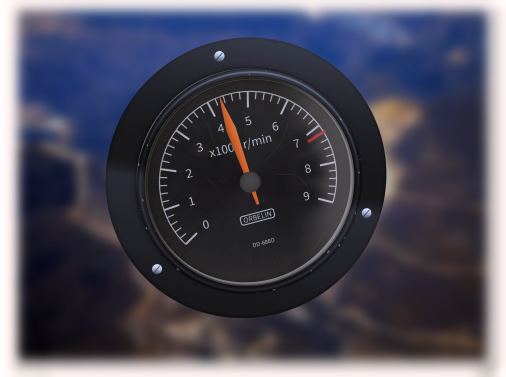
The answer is value=4300 unit=rpm
